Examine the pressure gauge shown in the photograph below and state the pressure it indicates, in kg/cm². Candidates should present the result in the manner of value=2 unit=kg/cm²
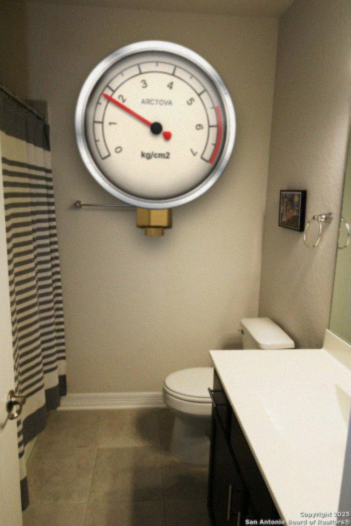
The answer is value=1.75 unit=kg/cm²
